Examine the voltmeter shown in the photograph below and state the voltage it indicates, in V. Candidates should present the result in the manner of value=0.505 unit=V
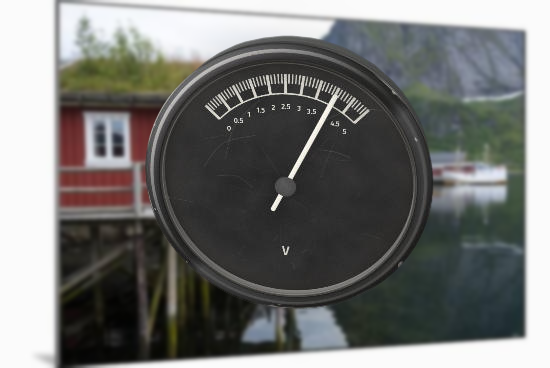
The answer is value=4 unit=V
